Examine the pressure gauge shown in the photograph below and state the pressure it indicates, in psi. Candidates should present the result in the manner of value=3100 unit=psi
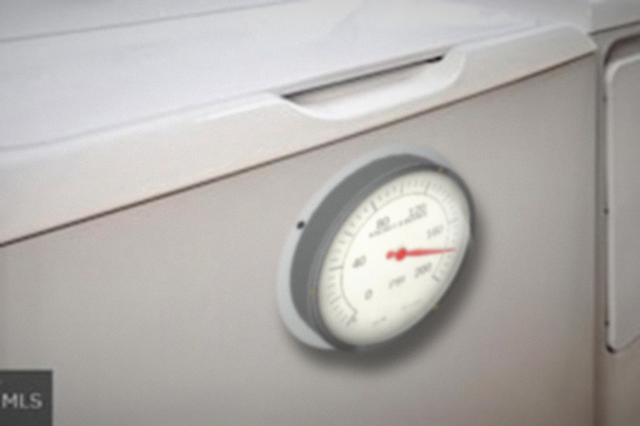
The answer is value=180 unit=psi
